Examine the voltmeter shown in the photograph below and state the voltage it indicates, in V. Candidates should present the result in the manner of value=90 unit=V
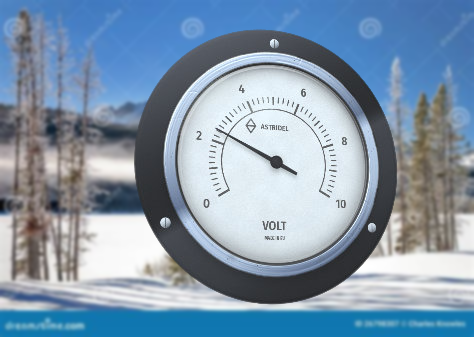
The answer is value=2.4 unit=V
